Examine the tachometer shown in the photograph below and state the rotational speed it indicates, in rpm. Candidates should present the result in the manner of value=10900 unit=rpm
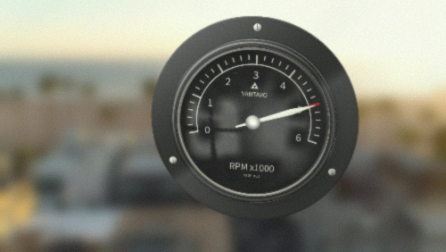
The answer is value=5000 unit=rpm
